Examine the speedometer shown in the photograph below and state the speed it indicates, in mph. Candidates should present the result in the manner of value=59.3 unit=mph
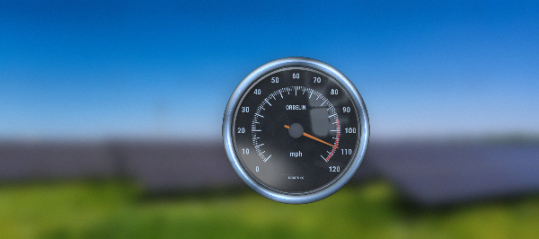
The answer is value=110 unit=mph
